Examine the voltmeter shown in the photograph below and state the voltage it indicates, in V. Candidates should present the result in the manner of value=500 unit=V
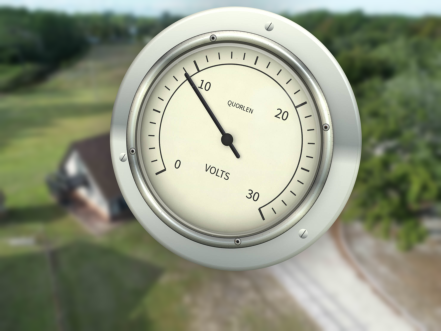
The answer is value=9 unit=V
